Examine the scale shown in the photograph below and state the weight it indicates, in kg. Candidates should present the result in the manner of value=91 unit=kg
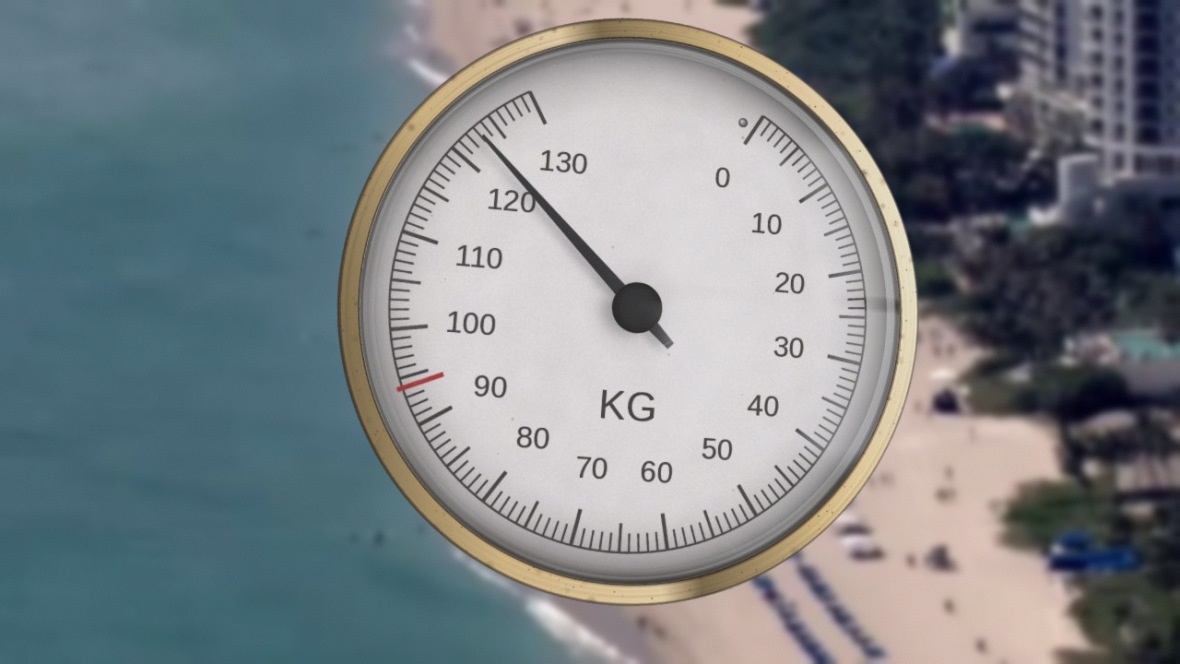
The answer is value=123 unit=kg
